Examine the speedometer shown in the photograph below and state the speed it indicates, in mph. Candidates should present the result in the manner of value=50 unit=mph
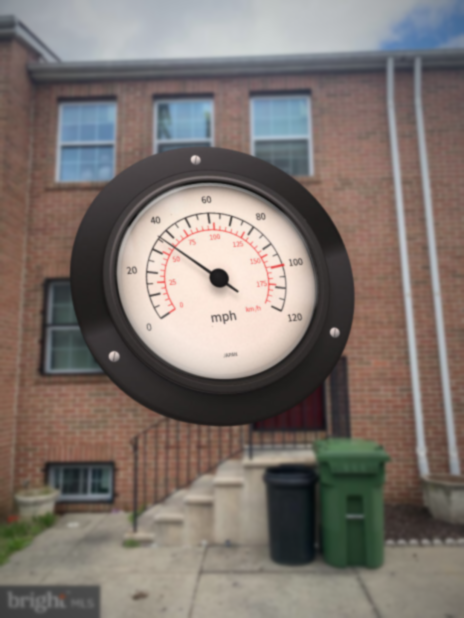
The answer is value=35 unit=mph
